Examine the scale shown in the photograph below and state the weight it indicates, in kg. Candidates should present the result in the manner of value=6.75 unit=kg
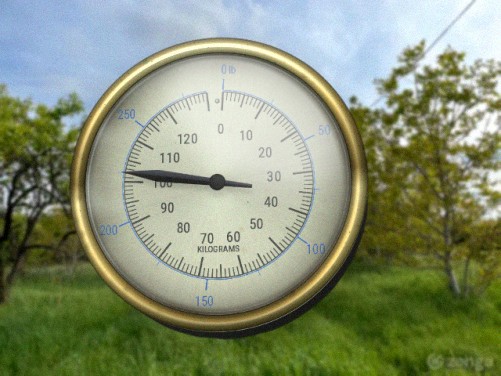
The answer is value=102 unit=kg
